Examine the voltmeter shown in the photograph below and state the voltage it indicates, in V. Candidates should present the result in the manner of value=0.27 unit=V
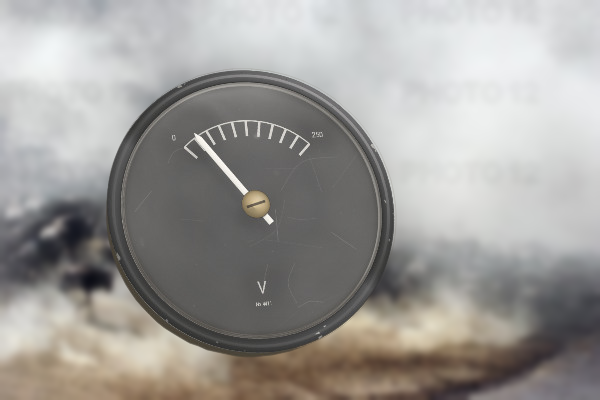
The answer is value=25 unit=V
